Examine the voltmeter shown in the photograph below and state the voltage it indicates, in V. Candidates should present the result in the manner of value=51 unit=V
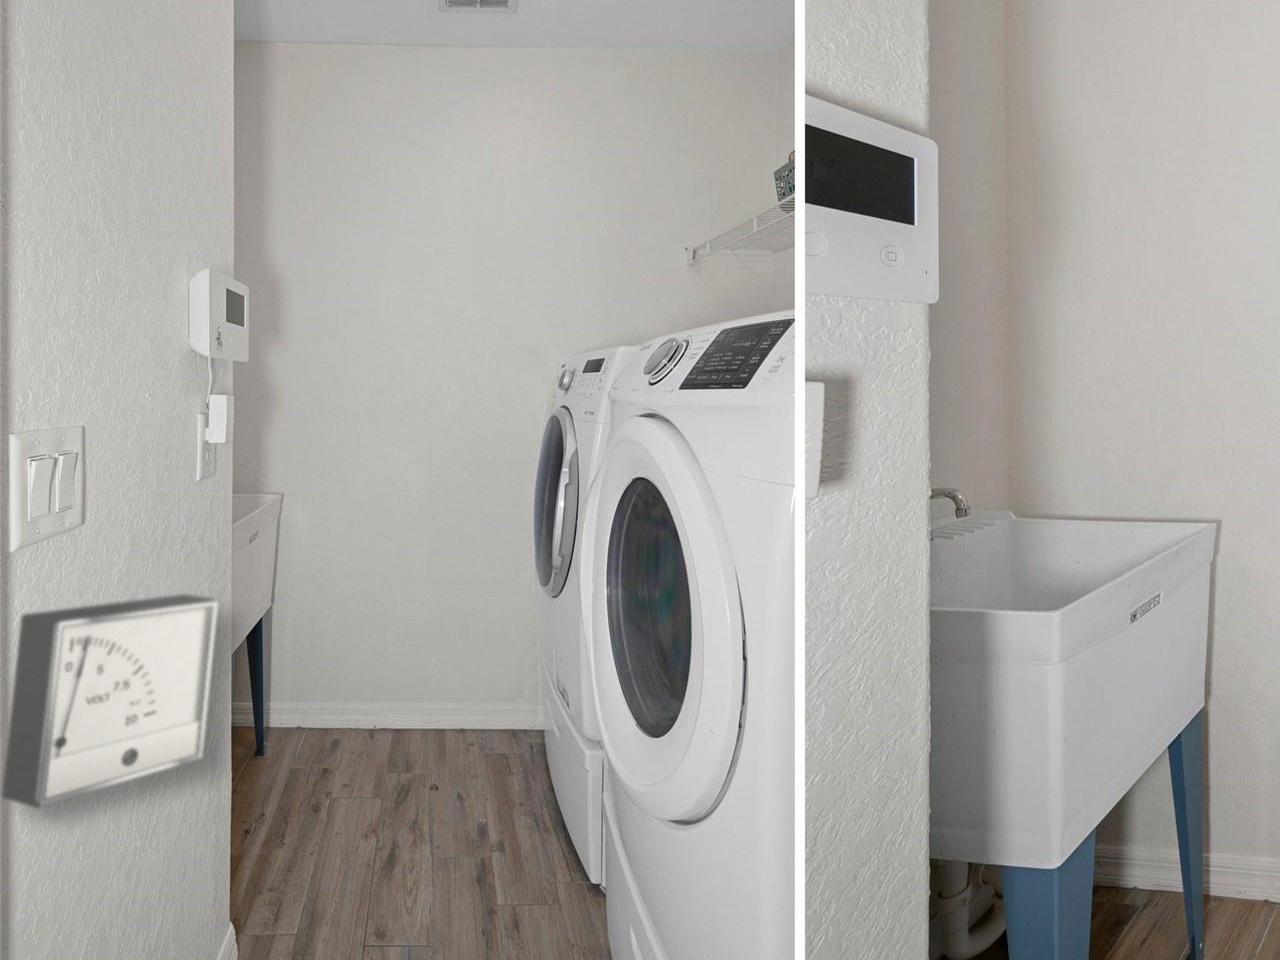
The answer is value=2.5 unit=V
